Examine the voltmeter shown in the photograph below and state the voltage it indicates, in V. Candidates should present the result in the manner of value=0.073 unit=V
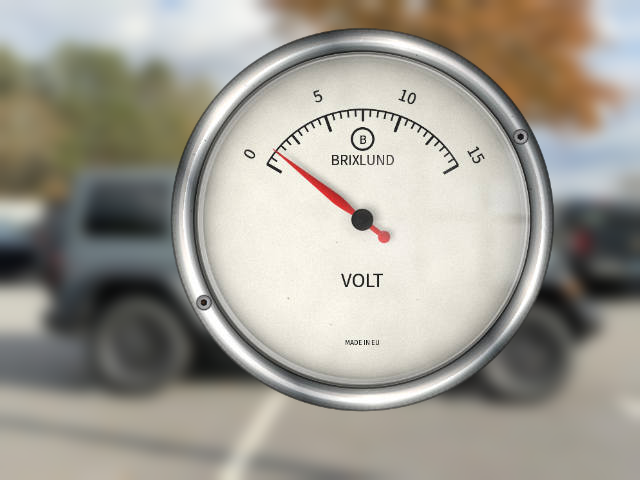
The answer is value=1 unit=V
